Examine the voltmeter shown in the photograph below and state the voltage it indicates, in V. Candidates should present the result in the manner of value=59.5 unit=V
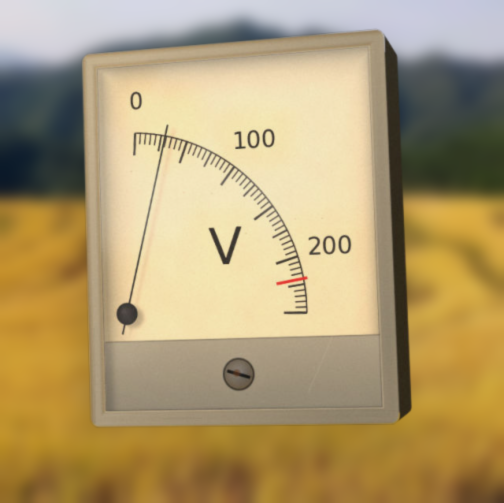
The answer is value=30 unit=V
